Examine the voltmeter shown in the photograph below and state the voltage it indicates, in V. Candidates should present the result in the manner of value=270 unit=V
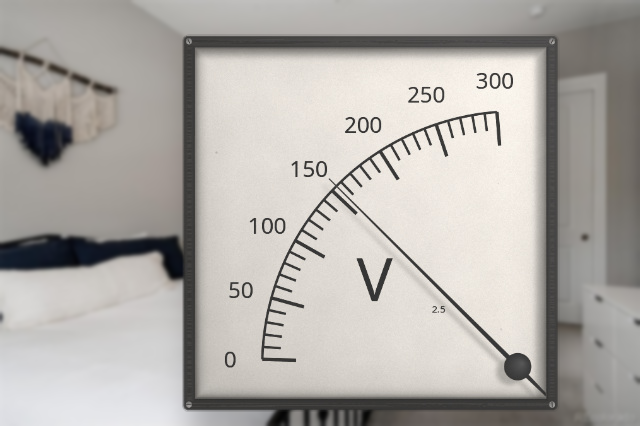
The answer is value=155 unit=V
